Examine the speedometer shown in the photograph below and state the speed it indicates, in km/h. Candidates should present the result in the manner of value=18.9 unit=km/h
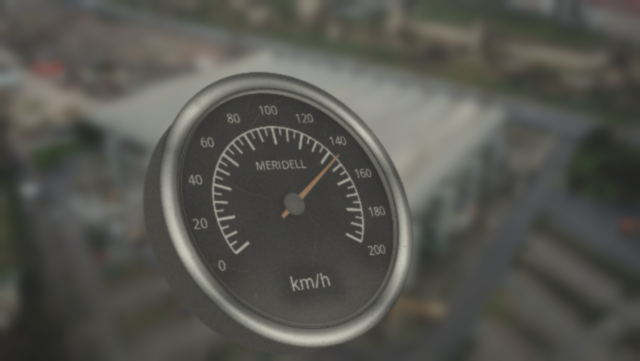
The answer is value=145 unit=km/h
